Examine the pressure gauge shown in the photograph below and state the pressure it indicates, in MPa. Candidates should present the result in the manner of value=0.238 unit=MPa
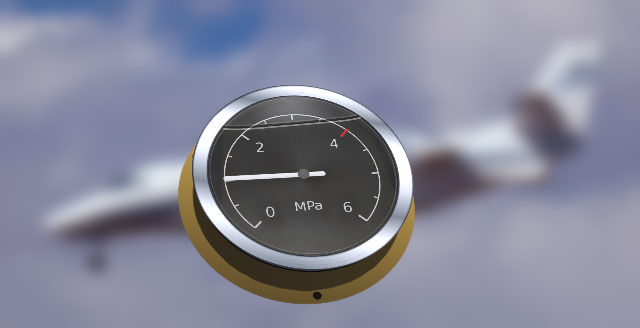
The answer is value=1 unit=MPa
